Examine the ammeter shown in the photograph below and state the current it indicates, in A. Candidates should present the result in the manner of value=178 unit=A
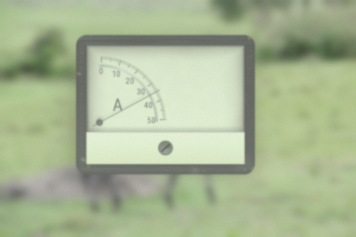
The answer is value=35 unit=A
